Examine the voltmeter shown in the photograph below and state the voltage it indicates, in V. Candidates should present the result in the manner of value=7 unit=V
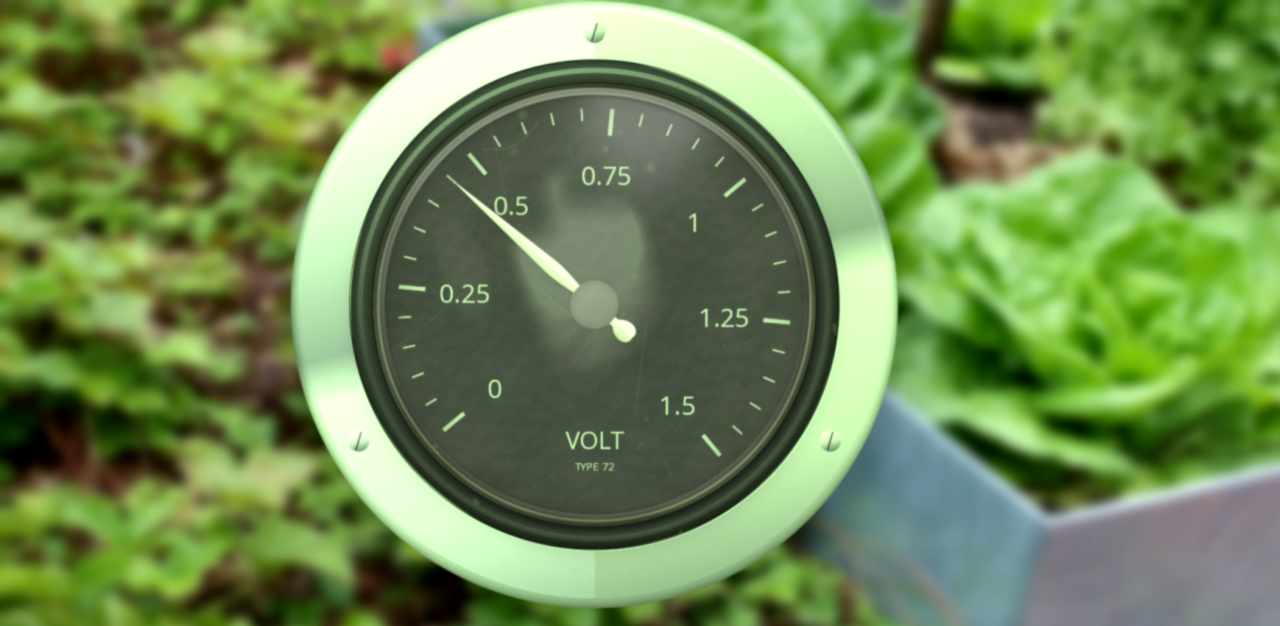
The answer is value=0.45 unit=V
